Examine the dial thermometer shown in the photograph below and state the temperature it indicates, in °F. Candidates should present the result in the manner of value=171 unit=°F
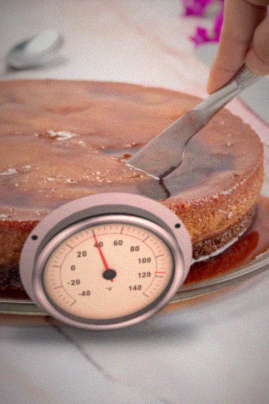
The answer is value=40 unit=°F
